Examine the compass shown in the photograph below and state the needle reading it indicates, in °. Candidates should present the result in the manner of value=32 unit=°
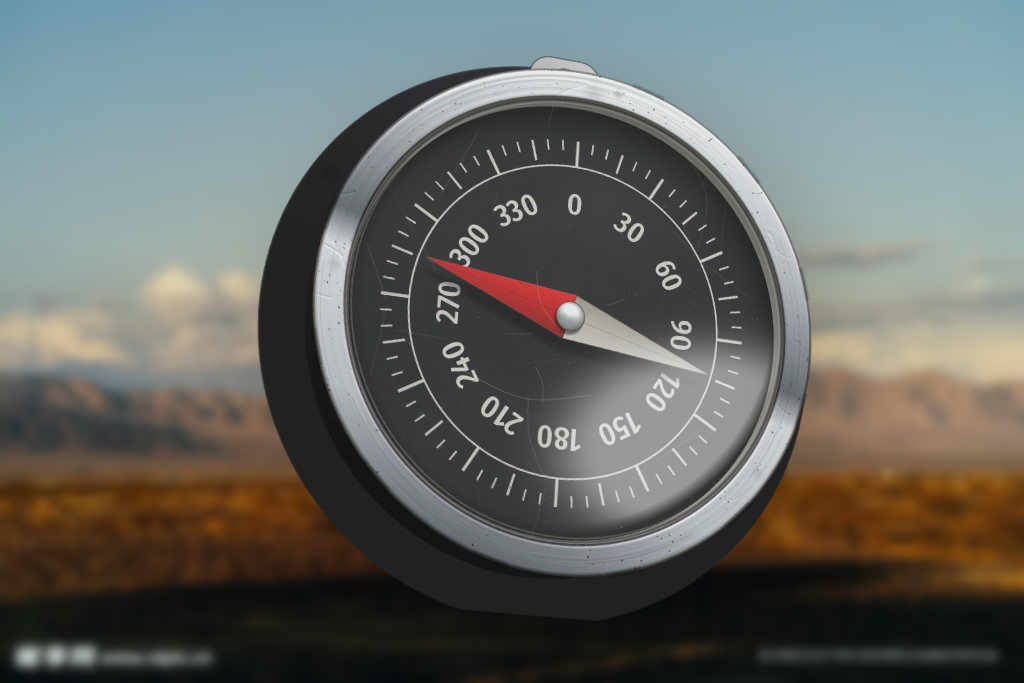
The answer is value=285 unit=°
